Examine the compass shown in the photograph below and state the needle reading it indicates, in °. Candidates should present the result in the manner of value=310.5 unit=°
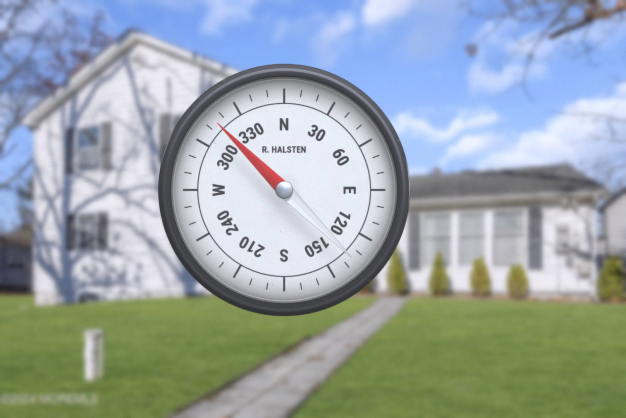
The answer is value=315 unit=°
